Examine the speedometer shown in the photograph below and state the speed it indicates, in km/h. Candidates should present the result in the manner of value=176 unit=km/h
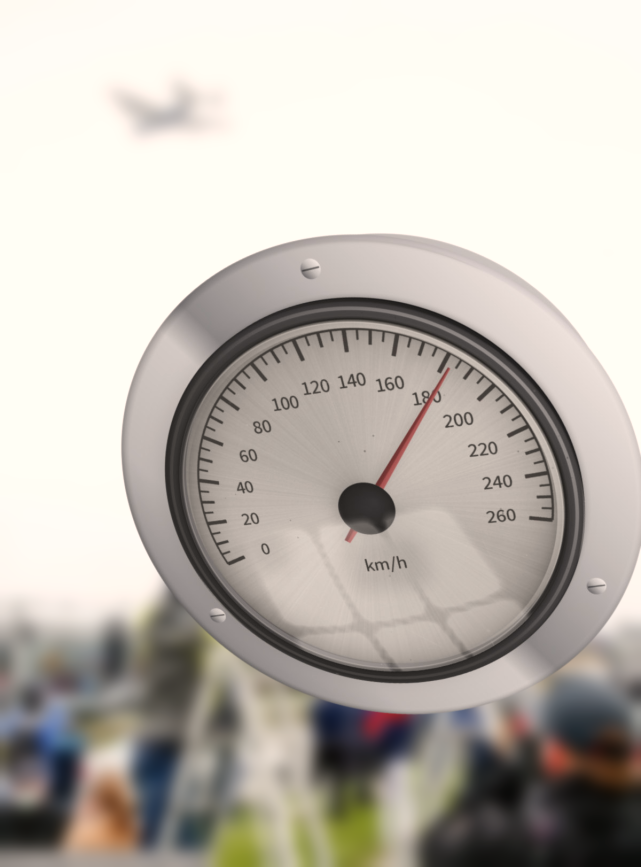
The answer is value=182.5 unit=km/h
